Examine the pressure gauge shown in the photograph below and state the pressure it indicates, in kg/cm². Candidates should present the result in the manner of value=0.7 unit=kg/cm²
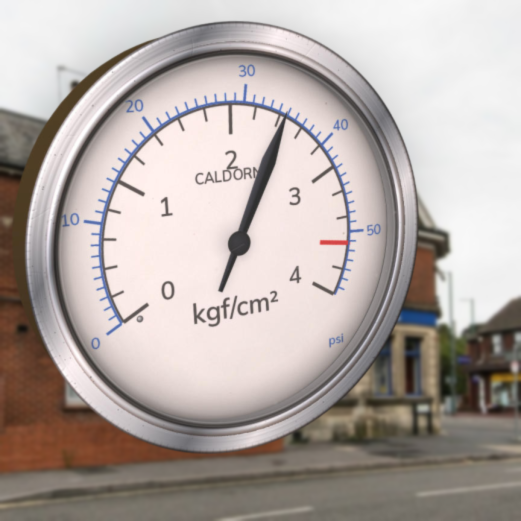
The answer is value=2.4 unit=kg/cm²
